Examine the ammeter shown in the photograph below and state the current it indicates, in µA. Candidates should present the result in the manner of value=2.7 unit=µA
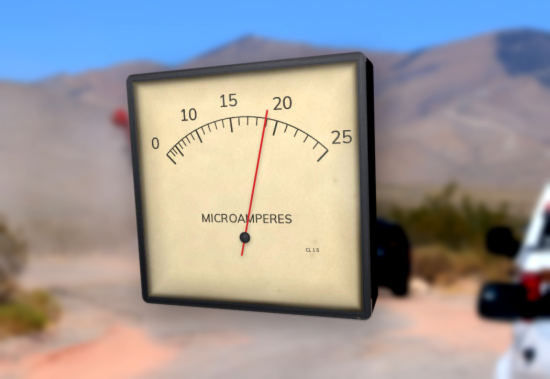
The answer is value=19 unit=µA
